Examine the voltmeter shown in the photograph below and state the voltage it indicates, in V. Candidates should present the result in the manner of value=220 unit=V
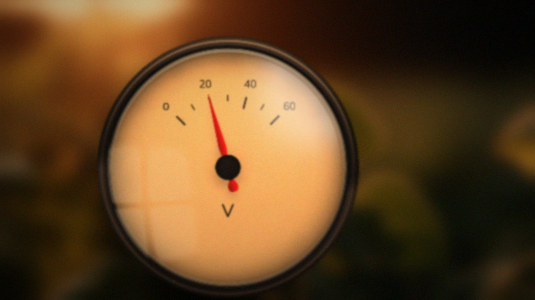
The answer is value=20 unit=V
